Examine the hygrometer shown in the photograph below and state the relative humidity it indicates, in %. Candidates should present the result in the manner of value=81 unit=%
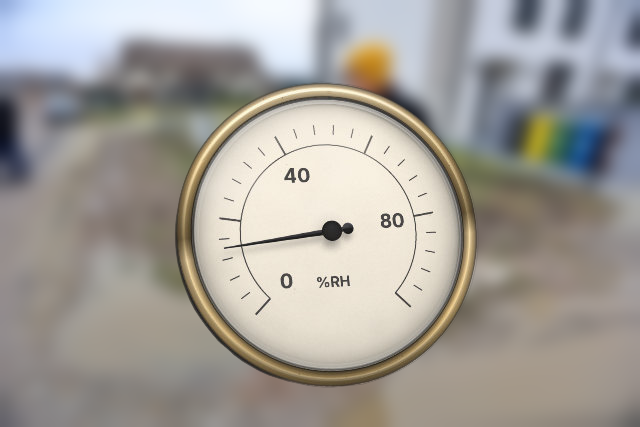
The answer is value=14 unit=%
